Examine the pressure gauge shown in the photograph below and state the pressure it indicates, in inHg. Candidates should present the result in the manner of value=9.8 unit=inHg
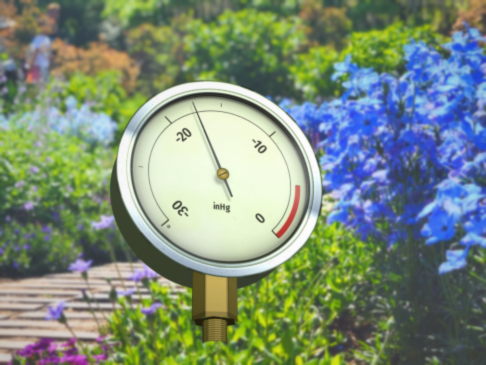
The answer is value=-17.5 unit=inHg
